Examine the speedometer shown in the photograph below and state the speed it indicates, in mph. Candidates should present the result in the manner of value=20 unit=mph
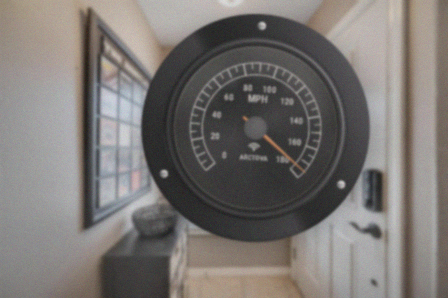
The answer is value=175 unit=mph
